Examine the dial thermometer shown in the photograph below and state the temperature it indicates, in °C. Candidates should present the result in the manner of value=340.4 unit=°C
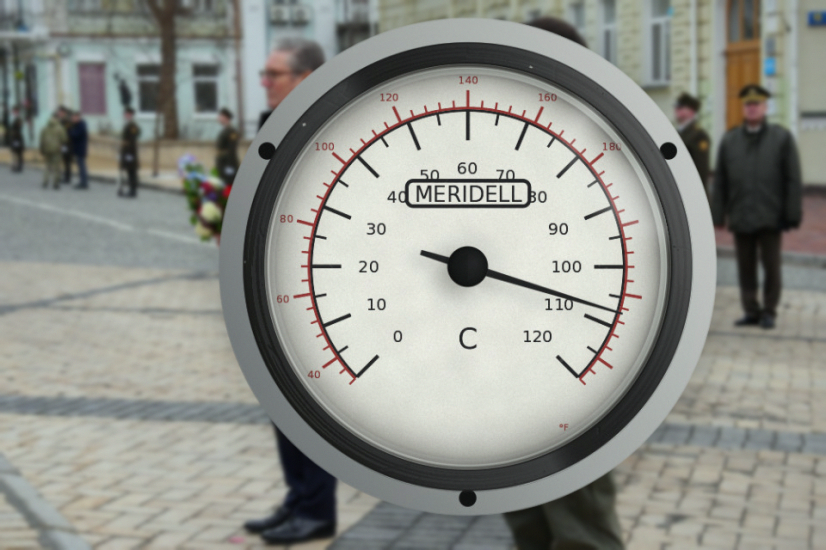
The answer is value=107.5 unit=°C
